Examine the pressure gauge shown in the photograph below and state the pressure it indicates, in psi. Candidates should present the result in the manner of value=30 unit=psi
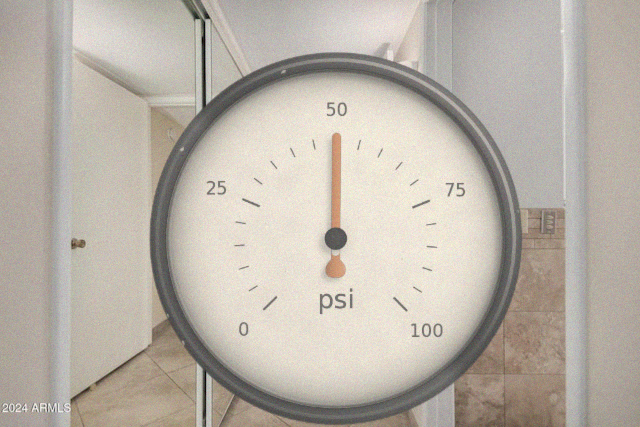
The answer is value=50 unit=psi
